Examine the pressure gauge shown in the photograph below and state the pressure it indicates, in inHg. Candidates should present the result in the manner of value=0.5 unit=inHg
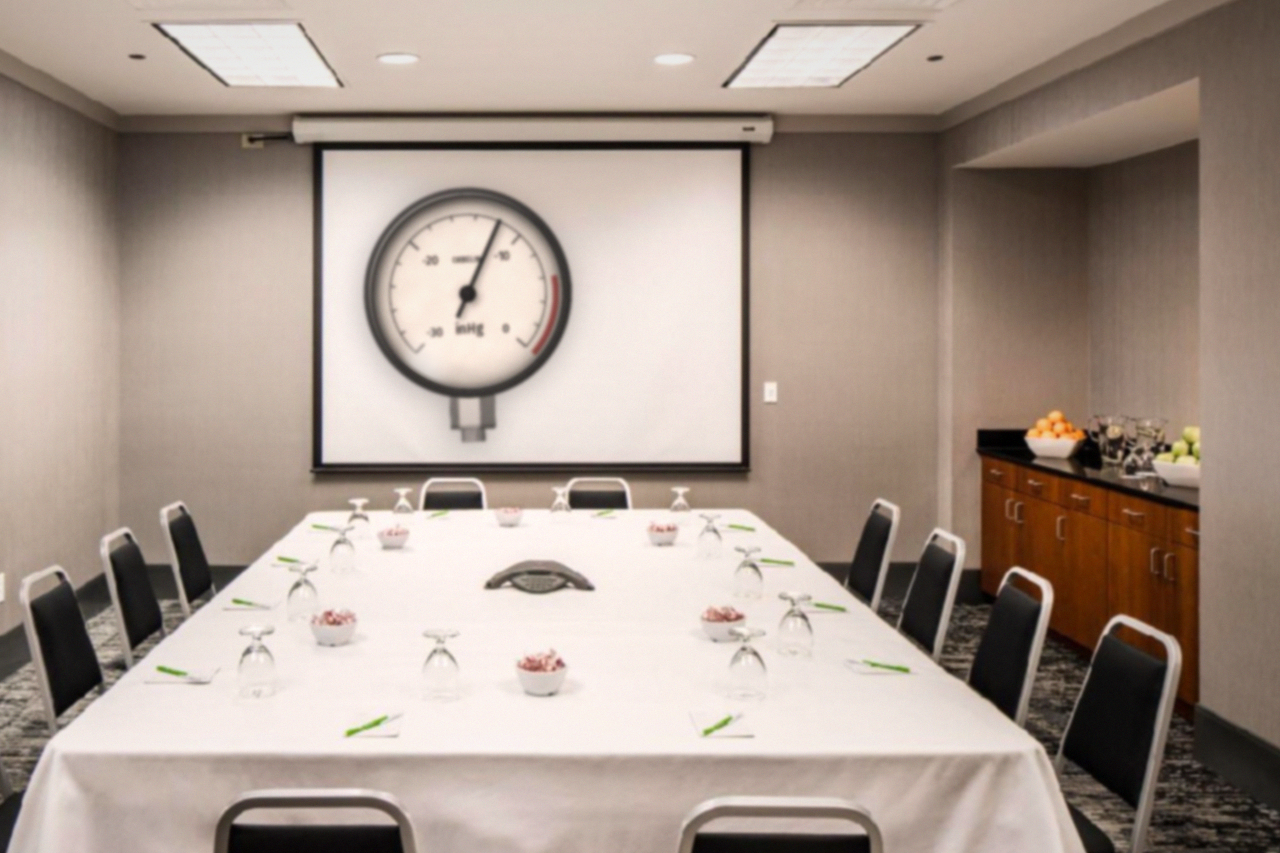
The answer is value=-12 unit=inHg
